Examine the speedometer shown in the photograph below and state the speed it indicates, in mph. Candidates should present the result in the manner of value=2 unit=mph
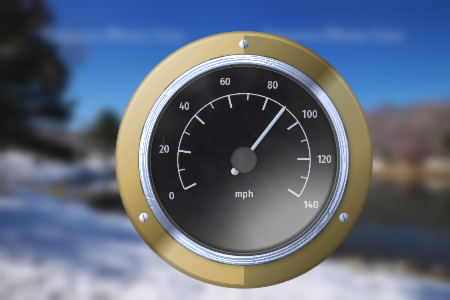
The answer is value=90 unit=mph
